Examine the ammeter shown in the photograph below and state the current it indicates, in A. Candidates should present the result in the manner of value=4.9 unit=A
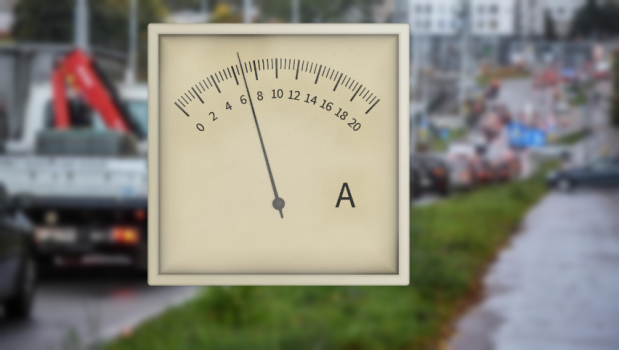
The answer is value=6.8 unit=A
